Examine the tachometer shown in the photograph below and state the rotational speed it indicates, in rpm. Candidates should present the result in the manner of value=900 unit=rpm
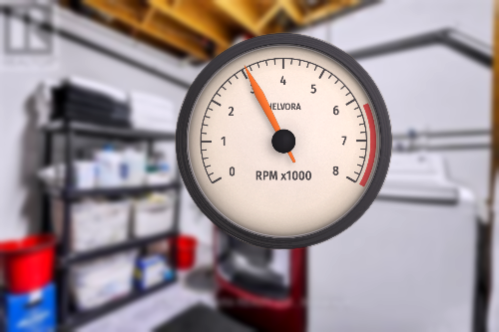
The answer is value=3100 unit=rpm
